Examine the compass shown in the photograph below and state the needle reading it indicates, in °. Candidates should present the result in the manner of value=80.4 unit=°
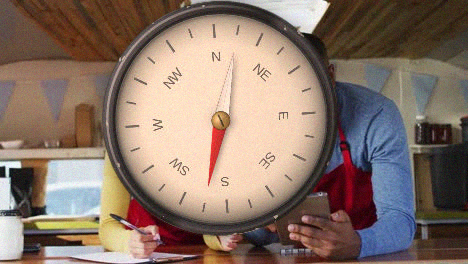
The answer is value=195 unit=°
